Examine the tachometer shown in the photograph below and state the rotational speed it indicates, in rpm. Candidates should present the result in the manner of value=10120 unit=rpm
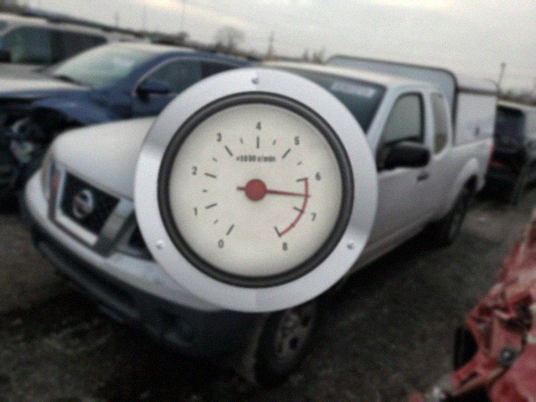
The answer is value=6500 unit=rpm
